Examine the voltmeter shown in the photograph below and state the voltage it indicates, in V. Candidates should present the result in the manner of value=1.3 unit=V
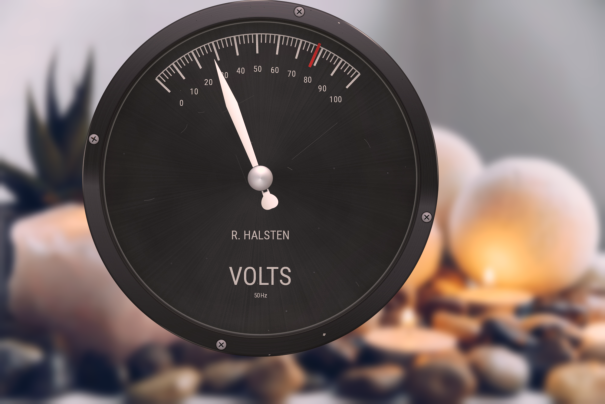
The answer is value=28 unit=V
